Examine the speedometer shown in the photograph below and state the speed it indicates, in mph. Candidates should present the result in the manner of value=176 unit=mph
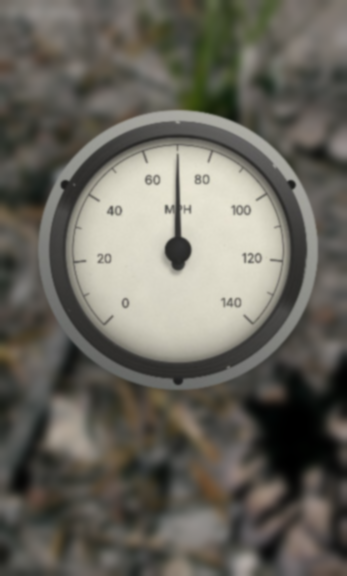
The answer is value=70 unit=mph
